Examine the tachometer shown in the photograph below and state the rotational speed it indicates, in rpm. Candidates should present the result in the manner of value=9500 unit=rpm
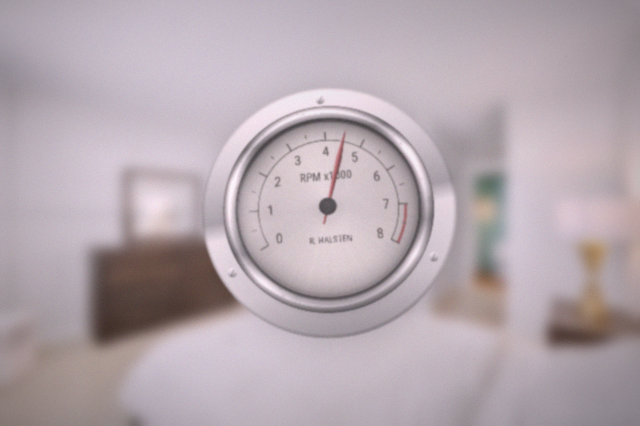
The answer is value=4500 unit=rpm
